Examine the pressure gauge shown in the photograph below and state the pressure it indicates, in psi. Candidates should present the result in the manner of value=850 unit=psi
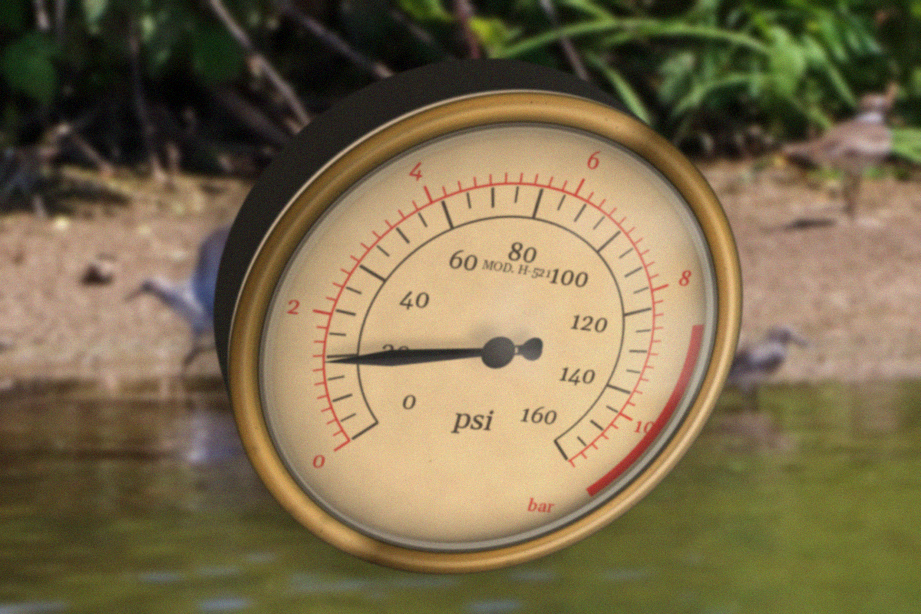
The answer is value=20 unit=psi
